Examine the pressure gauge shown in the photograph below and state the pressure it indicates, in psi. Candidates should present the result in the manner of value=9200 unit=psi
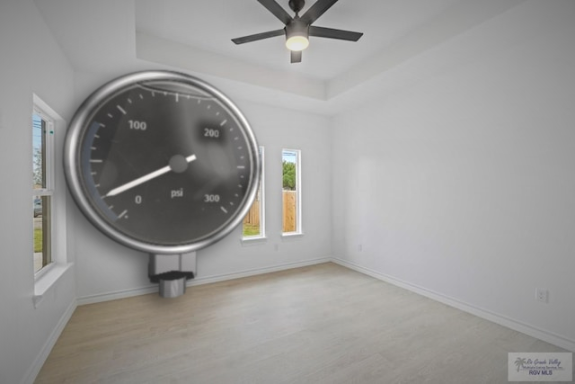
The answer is value=20 unit=psi
